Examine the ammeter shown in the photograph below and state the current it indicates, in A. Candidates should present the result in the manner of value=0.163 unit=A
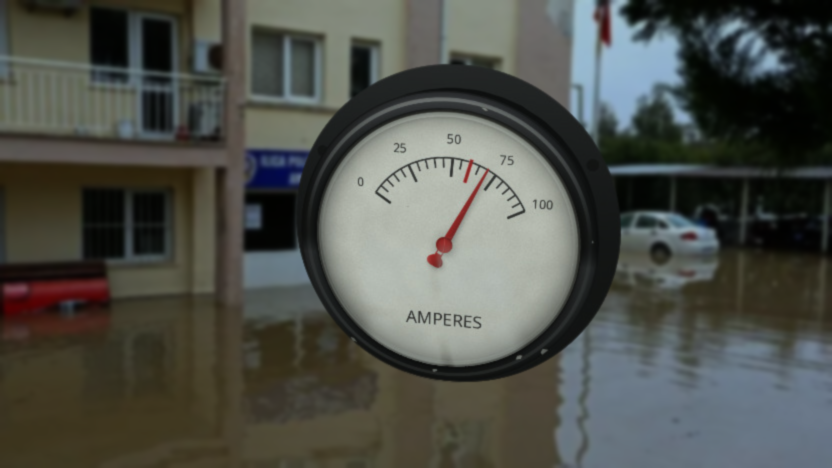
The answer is value=70 unit=A
